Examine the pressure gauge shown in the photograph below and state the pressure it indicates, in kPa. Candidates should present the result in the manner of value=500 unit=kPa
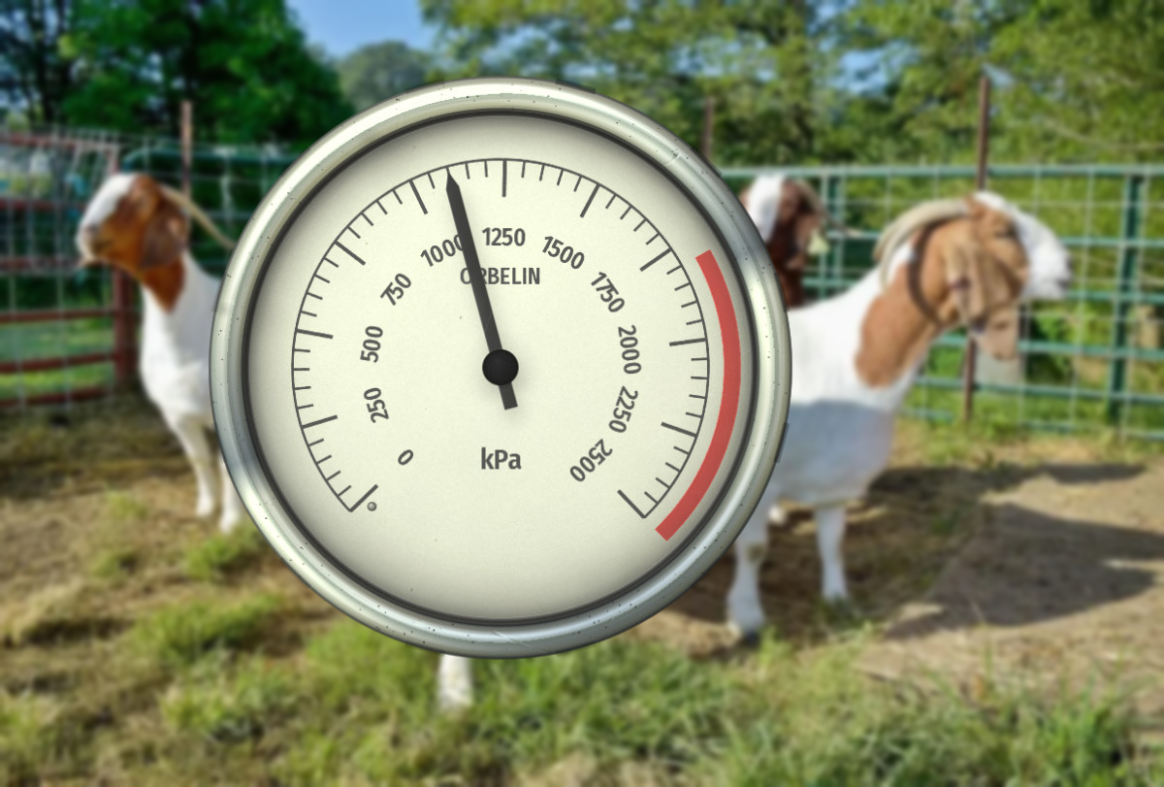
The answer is value=1100 unit=kPa
